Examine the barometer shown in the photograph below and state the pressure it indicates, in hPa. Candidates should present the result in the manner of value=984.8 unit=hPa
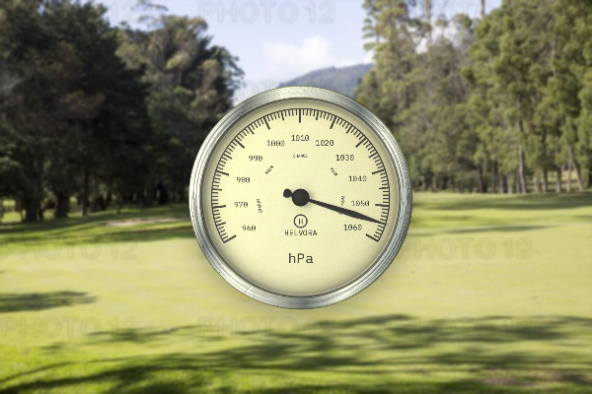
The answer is value=1055 unit=hPa
